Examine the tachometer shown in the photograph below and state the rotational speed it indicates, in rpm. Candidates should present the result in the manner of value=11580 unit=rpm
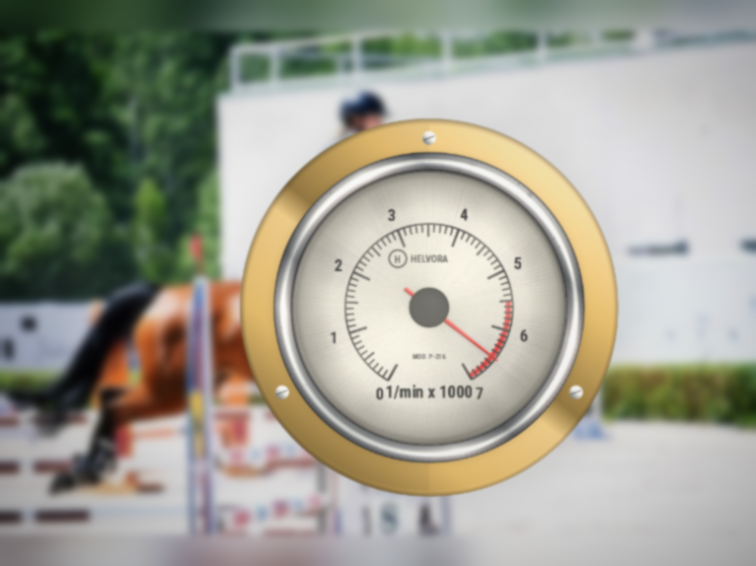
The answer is value=6500 unit=rpm
